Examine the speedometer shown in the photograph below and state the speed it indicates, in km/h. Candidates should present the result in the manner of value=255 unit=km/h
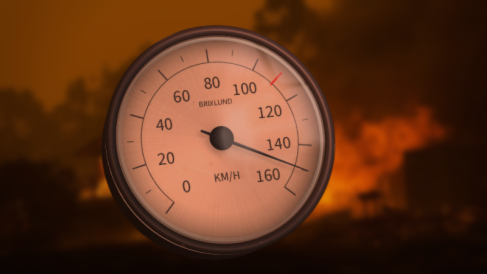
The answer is value=150 unit=km/h
